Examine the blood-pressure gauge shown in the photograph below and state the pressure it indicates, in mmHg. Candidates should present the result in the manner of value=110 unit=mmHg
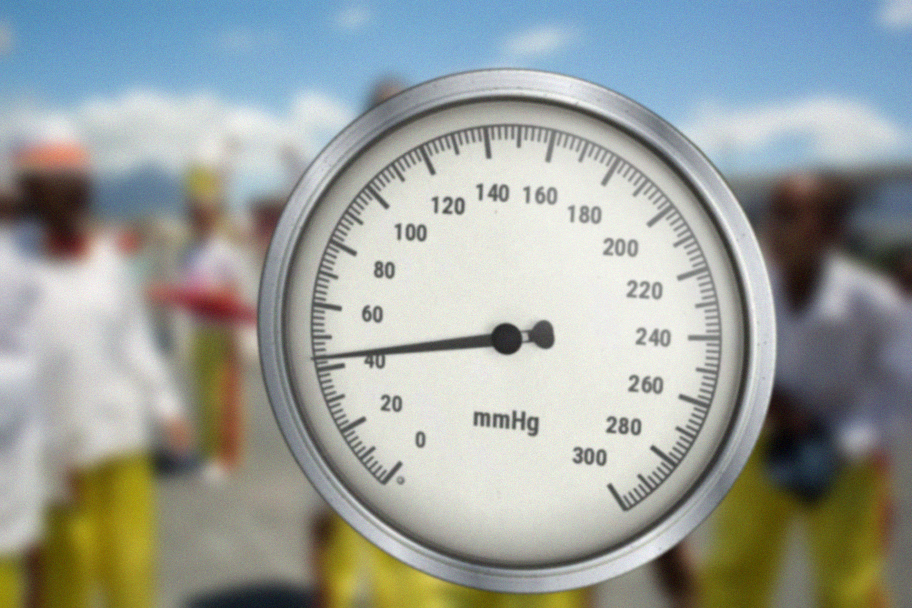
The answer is value=44 unit=mmHg
